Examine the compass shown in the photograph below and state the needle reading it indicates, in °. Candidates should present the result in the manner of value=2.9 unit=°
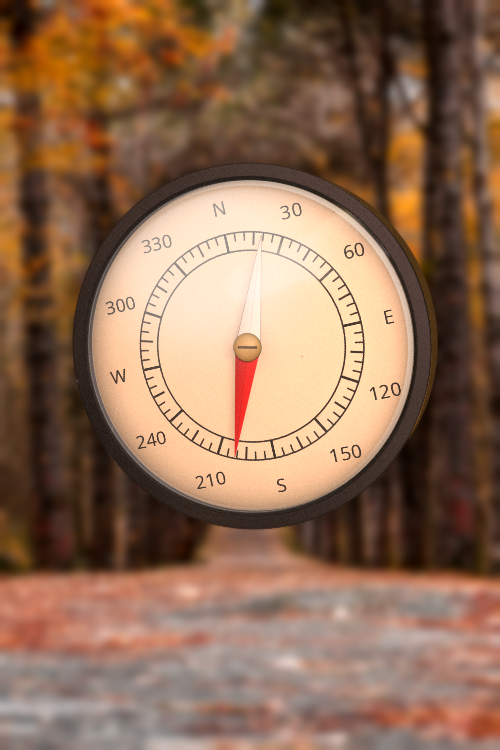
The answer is value=200 unit=°
